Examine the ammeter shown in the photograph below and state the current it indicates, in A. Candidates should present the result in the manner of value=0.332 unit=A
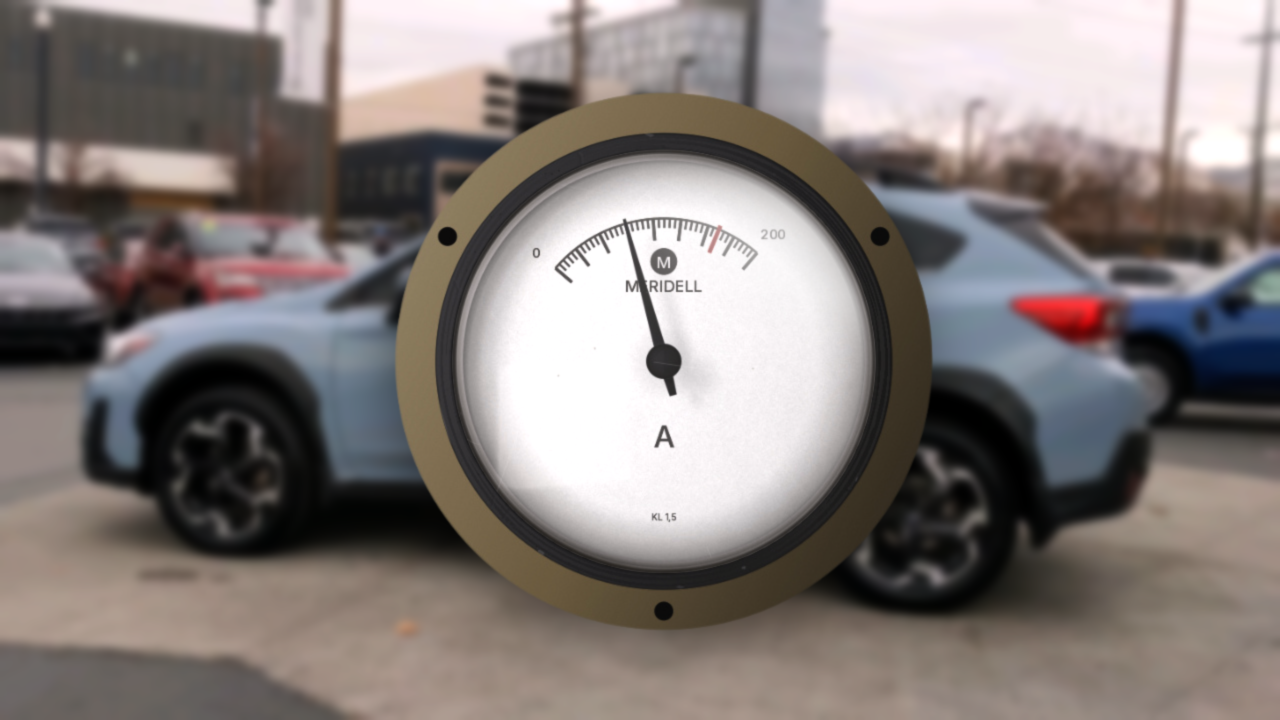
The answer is value=75 unit=A
